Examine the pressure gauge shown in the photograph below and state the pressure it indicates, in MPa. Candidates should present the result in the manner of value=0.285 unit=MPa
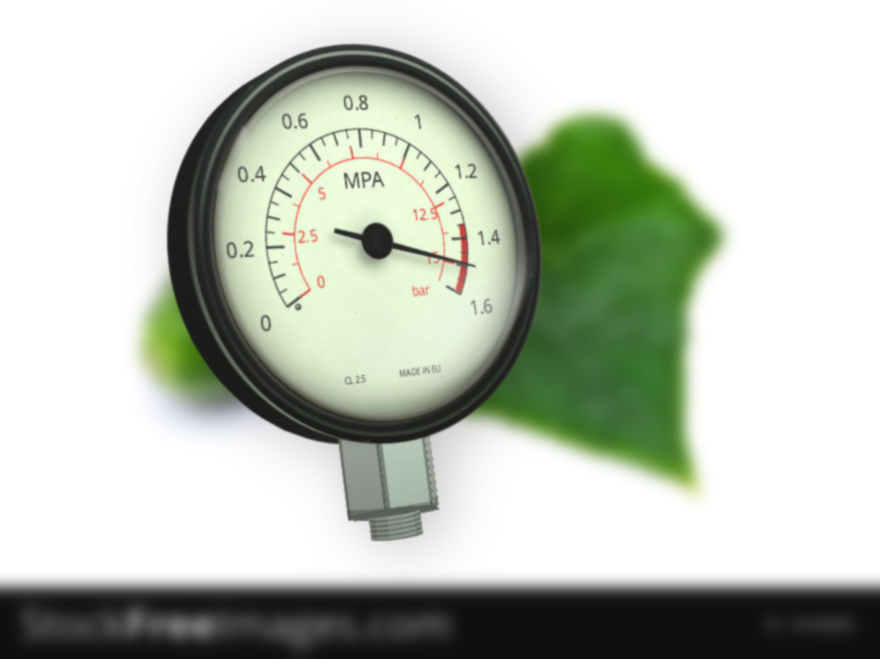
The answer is value=1.5 unit=MPa
